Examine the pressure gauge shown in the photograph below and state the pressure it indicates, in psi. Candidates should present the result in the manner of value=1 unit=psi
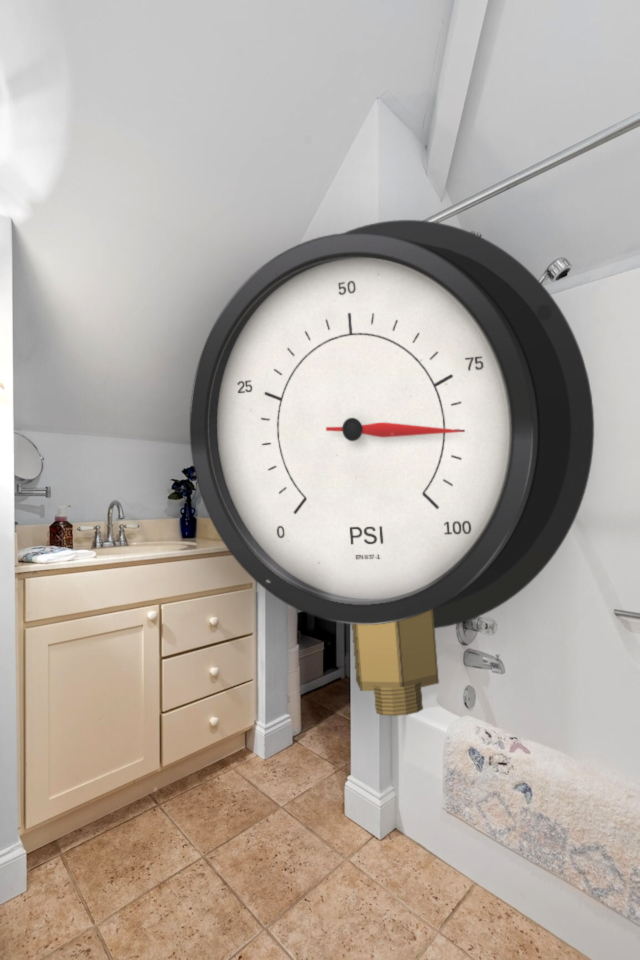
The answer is value=85 unit=psi
